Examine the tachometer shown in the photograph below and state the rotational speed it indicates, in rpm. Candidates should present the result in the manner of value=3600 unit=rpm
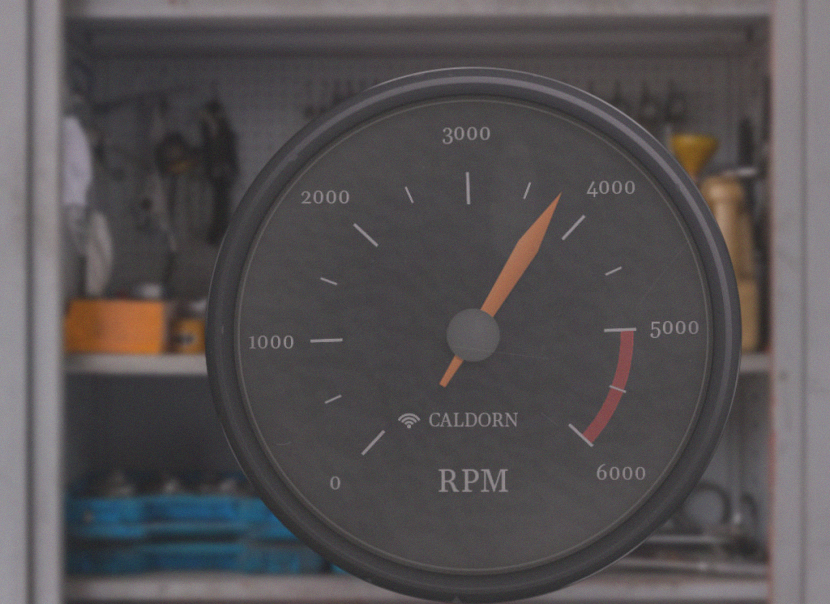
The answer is value=3750 unit=rpm
